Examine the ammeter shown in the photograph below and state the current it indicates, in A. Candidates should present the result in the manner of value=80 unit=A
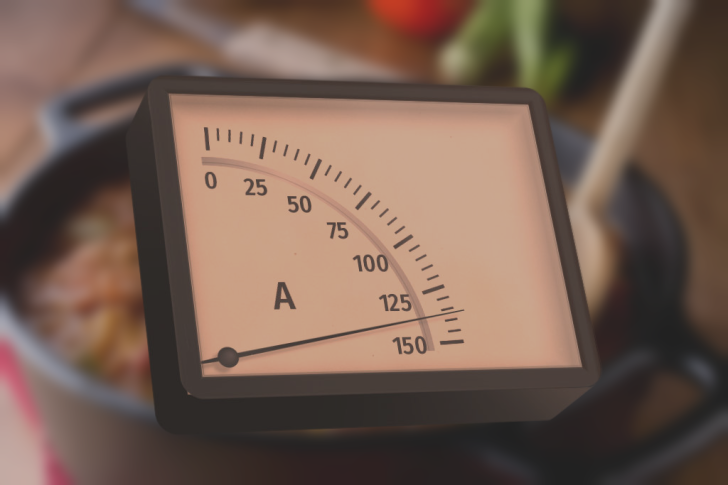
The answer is value=137.5 unit=A
